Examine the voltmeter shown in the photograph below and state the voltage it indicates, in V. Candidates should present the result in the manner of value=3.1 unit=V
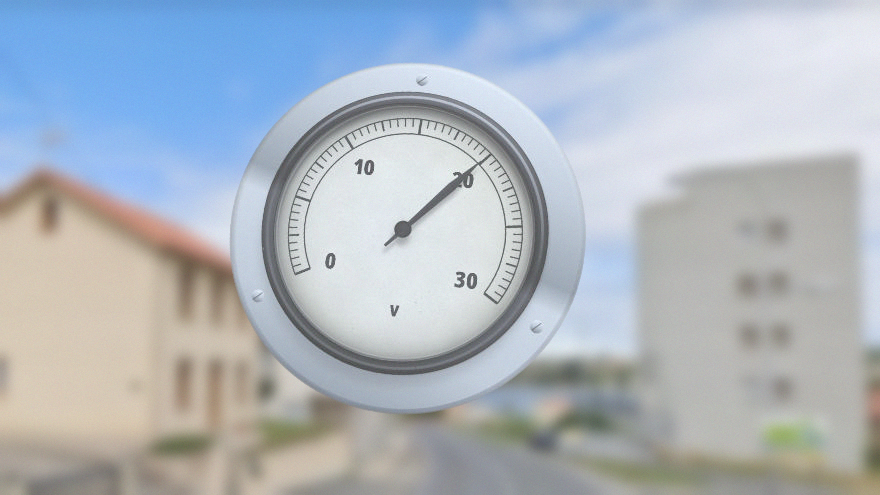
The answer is value=20 unit=V
